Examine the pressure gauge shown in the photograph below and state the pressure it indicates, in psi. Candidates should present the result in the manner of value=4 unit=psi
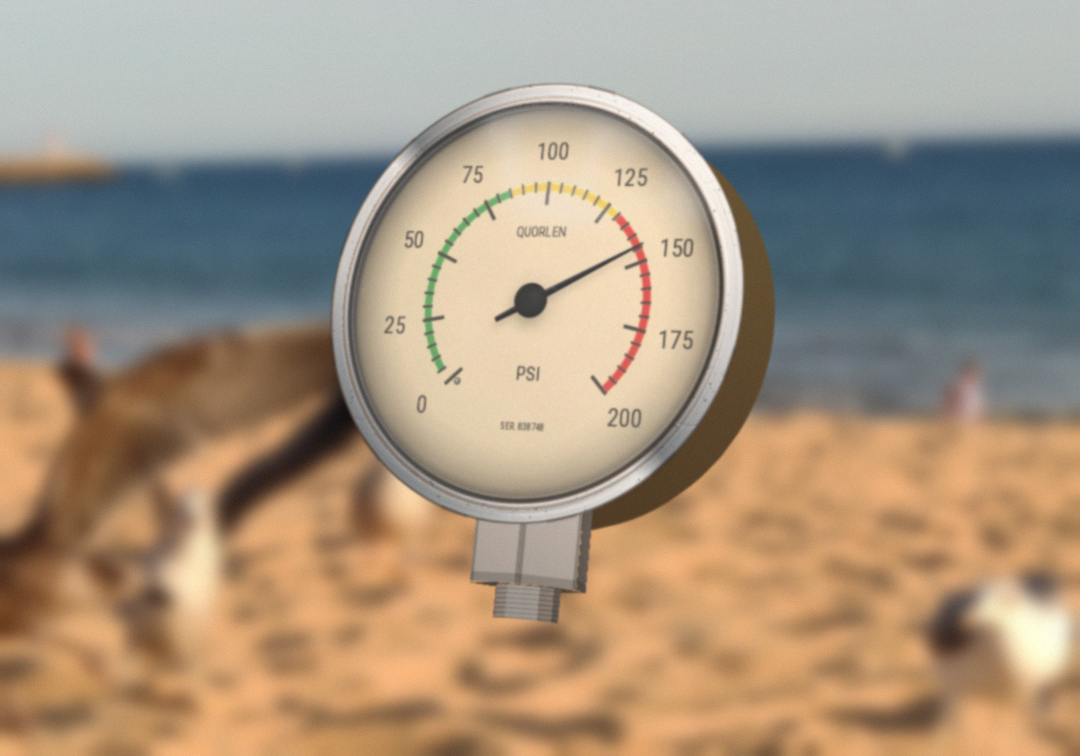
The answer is value=145 unit=psi
